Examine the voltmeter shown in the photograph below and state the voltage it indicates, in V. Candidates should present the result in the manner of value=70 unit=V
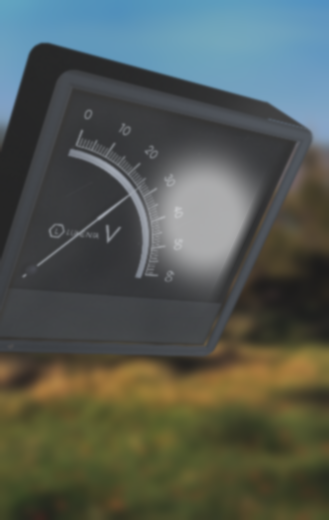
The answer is value=25 unit=V
